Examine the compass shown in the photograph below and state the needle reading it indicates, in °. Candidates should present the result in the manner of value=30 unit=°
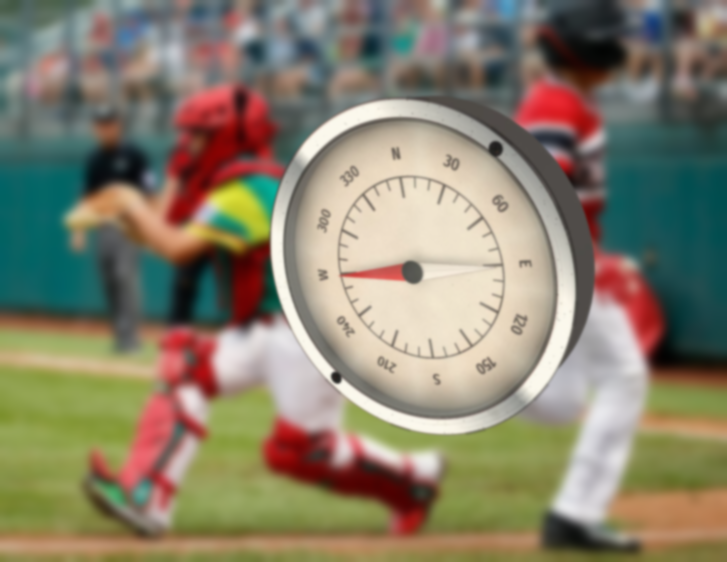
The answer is value=270 unit=°
